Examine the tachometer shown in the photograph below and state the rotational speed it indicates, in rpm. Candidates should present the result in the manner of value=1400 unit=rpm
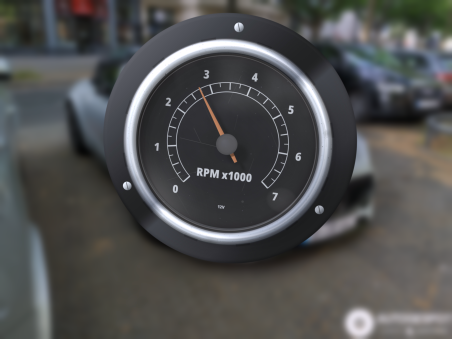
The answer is value=2750 unit=rpm
